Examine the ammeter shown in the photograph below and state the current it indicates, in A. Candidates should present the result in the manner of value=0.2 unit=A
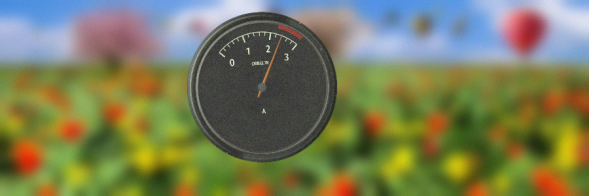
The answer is value=2.4 unit=A
